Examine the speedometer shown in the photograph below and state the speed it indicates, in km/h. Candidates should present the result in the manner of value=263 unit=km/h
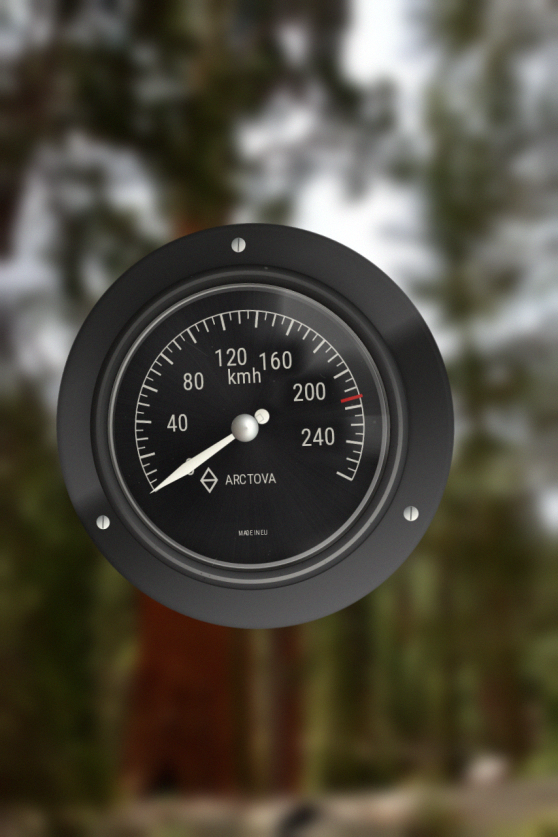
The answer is value=0 unit=km/h
